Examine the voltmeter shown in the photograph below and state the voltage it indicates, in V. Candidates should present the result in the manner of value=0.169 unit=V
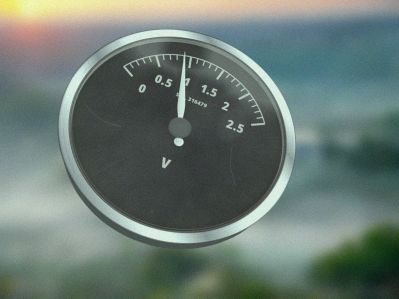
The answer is value=0.9 unit=V
